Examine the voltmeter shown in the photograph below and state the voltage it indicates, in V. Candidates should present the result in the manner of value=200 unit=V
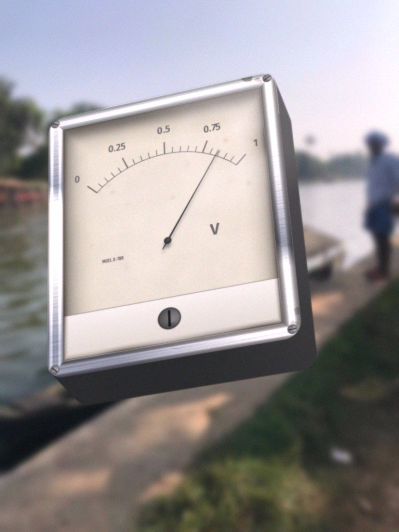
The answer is value=0.85 unit=V
